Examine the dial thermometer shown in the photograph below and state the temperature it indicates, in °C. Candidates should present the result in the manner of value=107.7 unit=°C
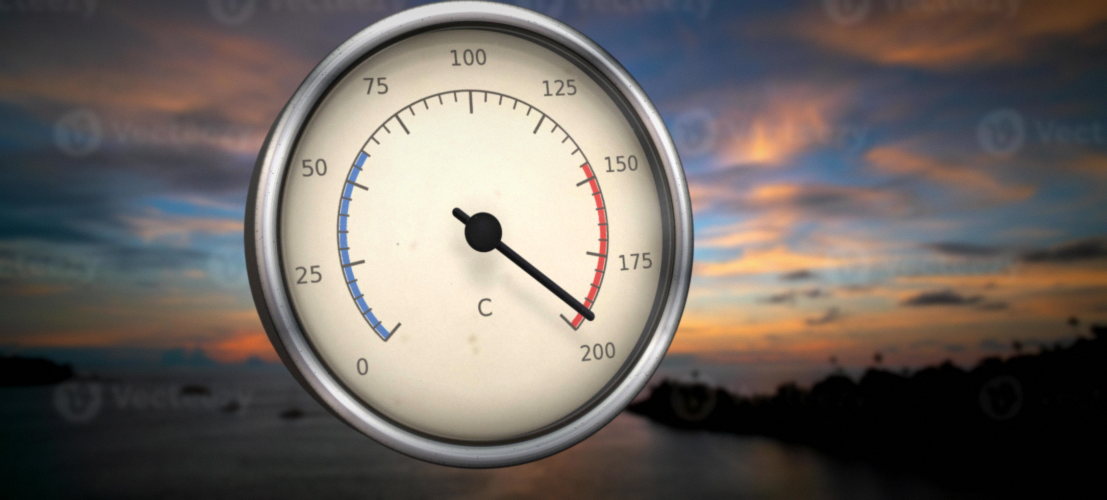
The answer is value=195 unit=°C
